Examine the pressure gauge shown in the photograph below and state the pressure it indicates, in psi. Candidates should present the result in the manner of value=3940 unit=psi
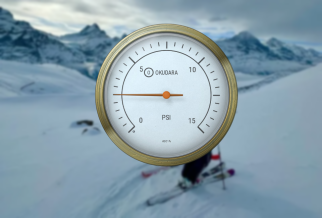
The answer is value=2.5 unit=psi
